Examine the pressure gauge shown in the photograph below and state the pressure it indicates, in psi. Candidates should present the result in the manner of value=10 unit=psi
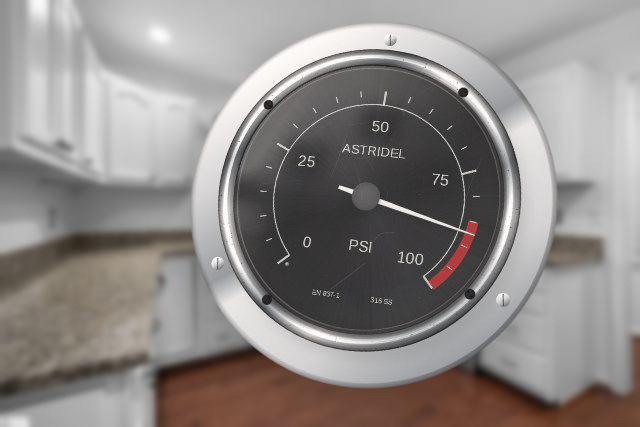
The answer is value=87.5 unit=psi
